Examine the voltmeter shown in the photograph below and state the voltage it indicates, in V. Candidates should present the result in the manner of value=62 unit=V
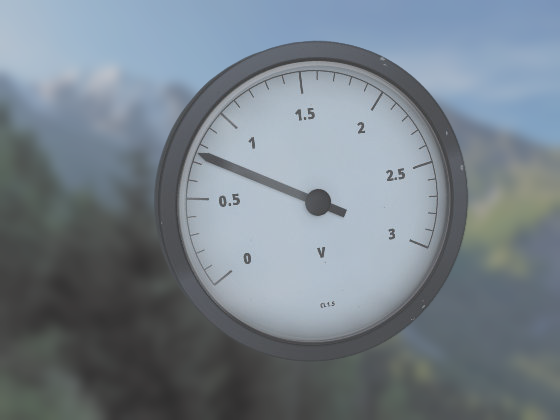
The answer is value=0.75 unit=V
